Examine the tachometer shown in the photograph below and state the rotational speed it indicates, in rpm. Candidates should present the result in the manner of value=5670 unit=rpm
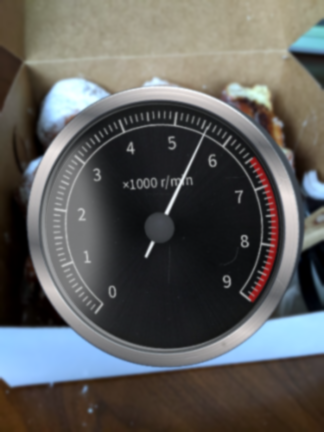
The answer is value=5600 unit=rpm
